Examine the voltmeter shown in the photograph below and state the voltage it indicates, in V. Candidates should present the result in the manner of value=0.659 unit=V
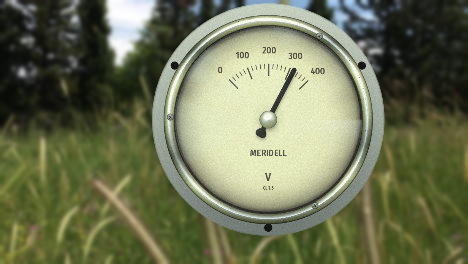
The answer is value=320 unit=V
